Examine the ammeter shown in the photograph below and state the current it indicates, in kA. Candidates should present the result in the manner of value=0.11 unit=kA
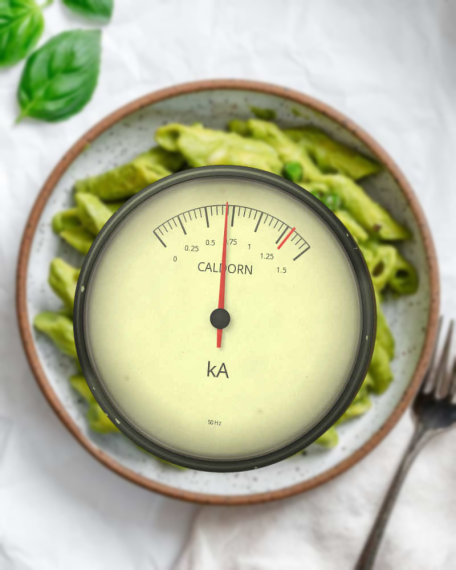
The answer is value=0.7 unit=kA
